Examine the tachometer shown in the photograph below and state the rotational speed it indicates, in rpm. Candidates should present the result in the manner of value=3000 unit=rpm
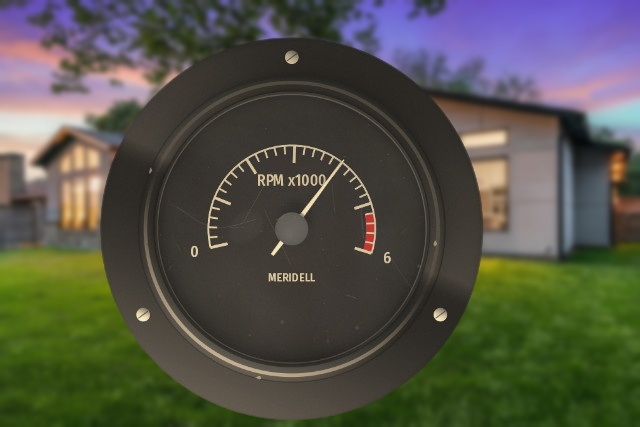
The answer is value=4000 unit=rpm
